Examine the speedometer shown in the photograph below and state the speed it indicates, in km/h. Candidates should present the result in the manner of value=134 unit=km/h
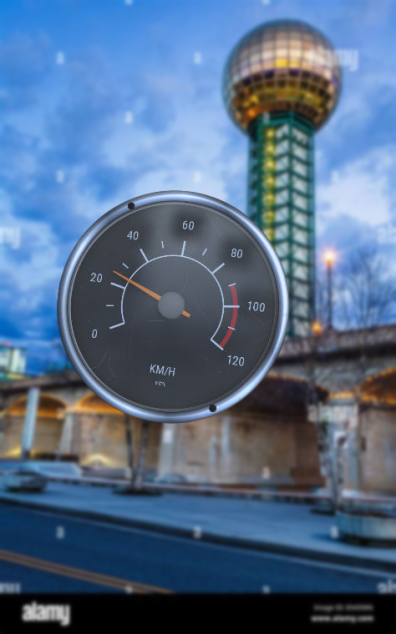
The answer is value=25 unit=km/h
